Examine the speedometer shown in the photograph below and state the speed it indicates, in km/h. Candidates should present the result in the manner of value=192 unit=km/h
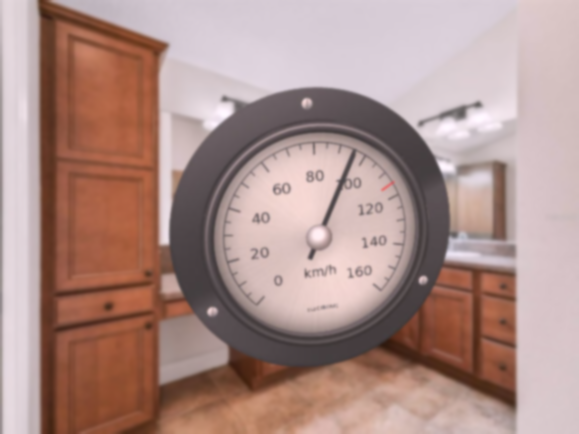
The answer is value=95 unit=km/h
